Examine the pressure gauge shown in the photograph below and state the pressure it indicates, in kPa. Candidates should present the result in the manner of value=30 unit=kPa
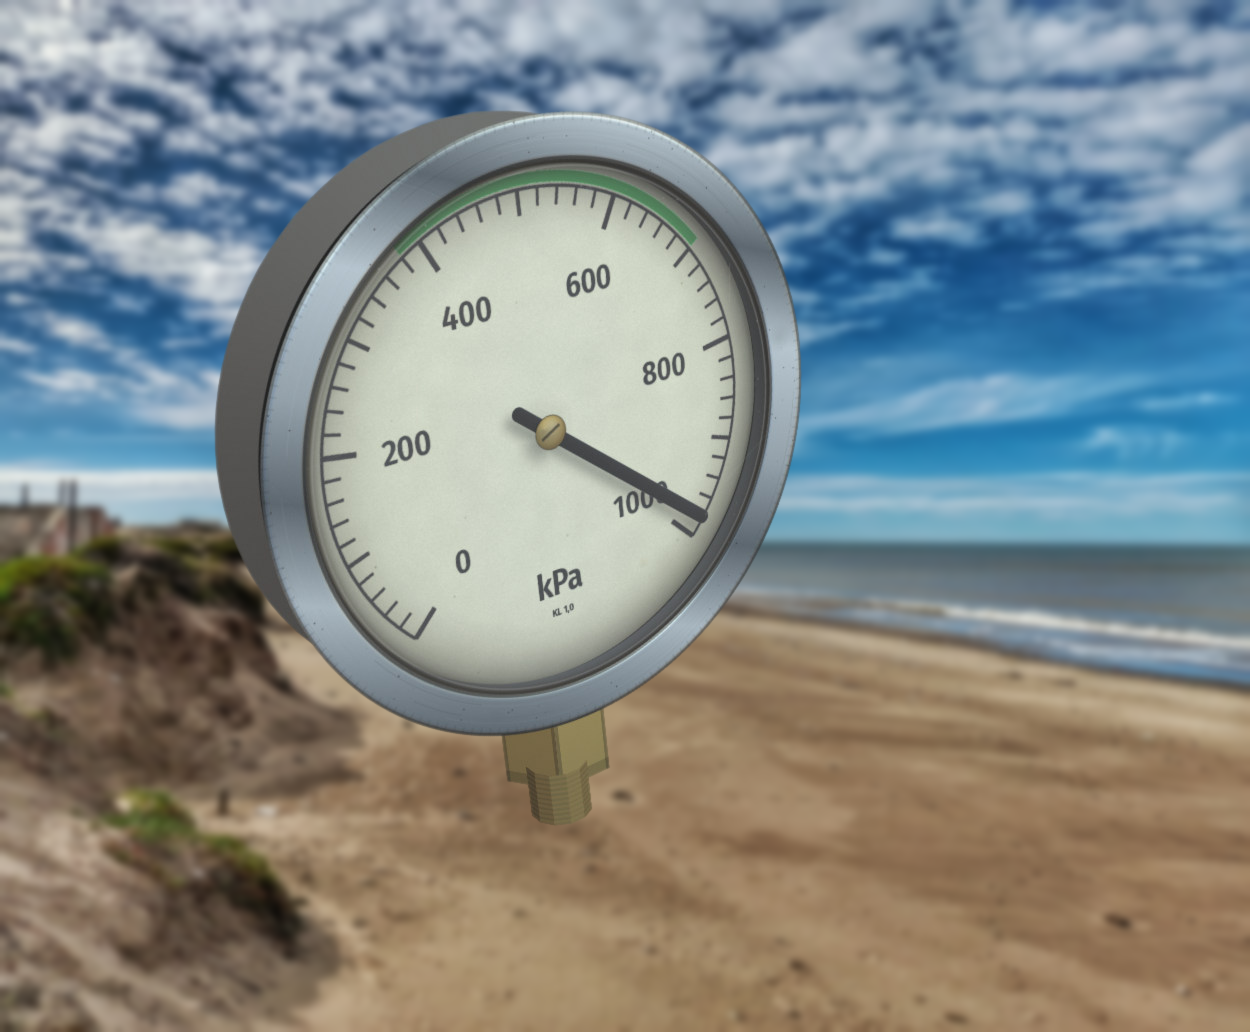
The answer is value=980 unit=kPa
